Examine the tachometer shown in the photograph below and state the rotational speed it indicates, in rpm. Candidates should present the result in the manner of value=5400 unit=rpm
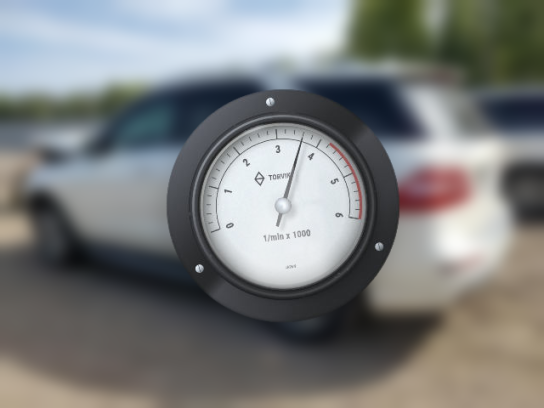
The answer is value=3600 unit=rpm
